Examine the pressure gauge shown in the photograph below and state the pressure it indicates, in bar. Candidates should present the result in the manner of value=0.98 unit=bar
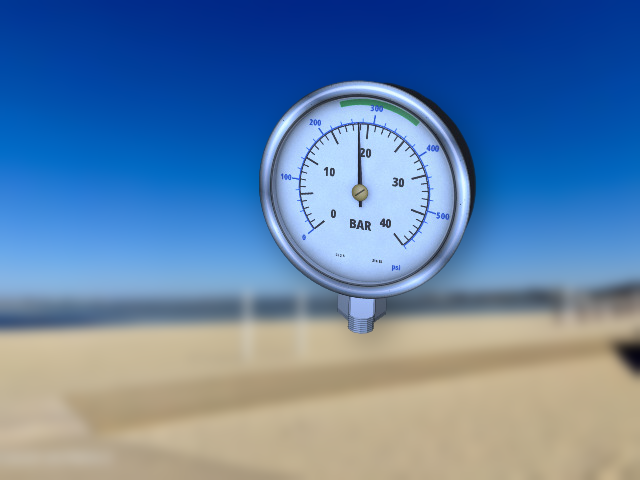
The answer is value=19 unit=bar
